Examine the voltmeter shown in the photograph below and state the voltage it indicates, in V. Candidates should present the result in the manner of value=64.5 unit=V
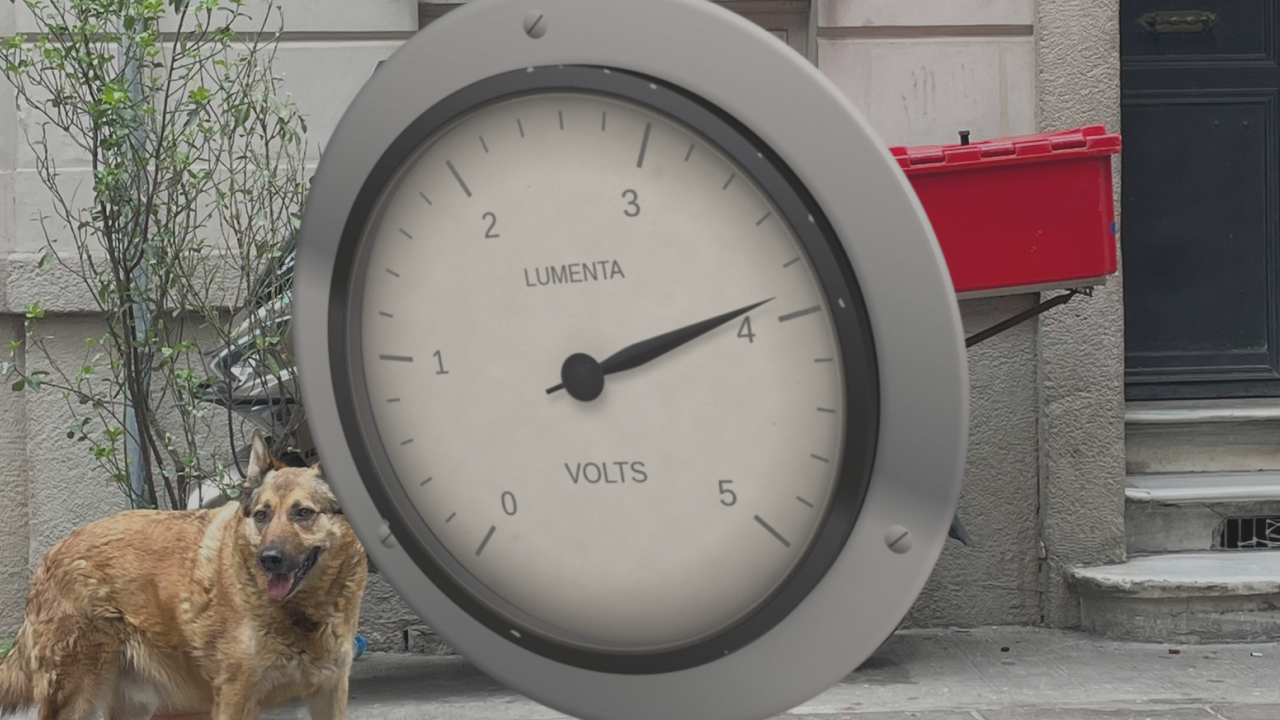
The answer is value=3.9 unit=V
